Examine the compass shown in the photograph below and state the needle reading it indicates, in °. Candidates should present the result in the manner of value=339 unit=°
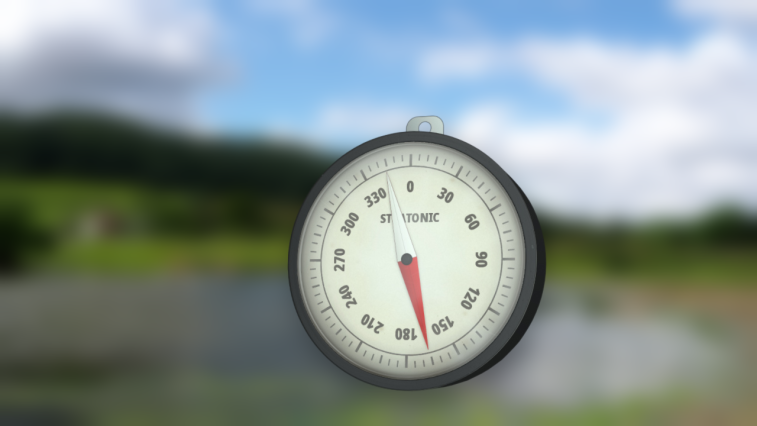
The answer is value=165 unit=°
